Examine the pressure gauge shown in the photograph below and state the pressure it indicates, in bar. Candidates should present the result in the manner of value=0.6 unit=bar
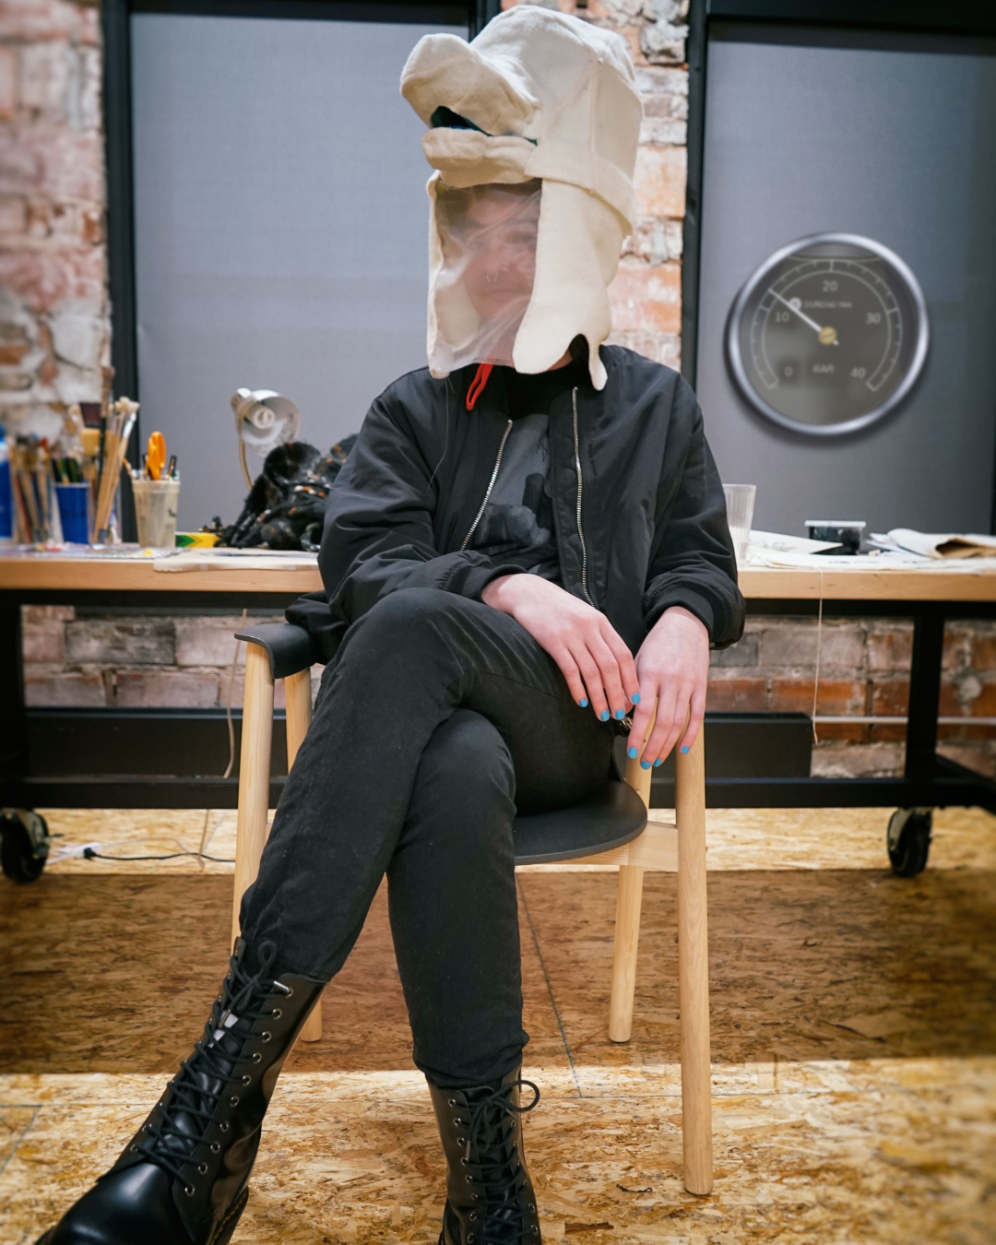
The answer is value=12 unit=bar
